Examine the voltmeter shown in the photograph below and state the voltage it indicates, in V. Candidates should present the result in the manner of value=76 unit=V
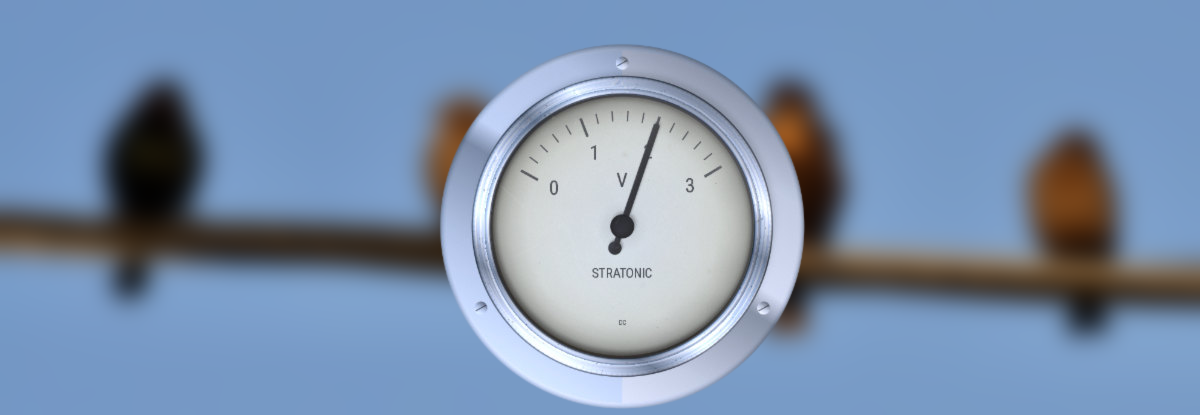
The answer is value=2 unit=V
